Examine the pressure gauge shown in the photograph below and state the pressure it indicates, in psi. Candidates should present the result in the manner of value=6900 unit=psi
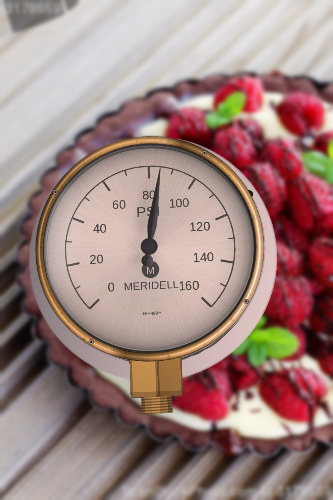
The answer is value=85 unit=psi
